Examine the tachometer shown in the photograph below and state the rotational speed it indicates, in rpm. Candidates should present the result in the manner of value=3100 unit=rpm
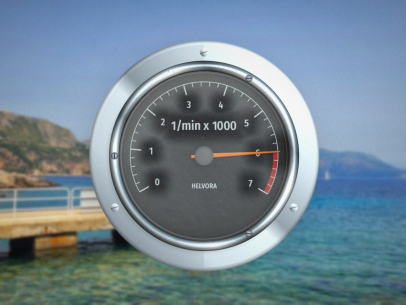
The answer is value=6000 unit=rpm
